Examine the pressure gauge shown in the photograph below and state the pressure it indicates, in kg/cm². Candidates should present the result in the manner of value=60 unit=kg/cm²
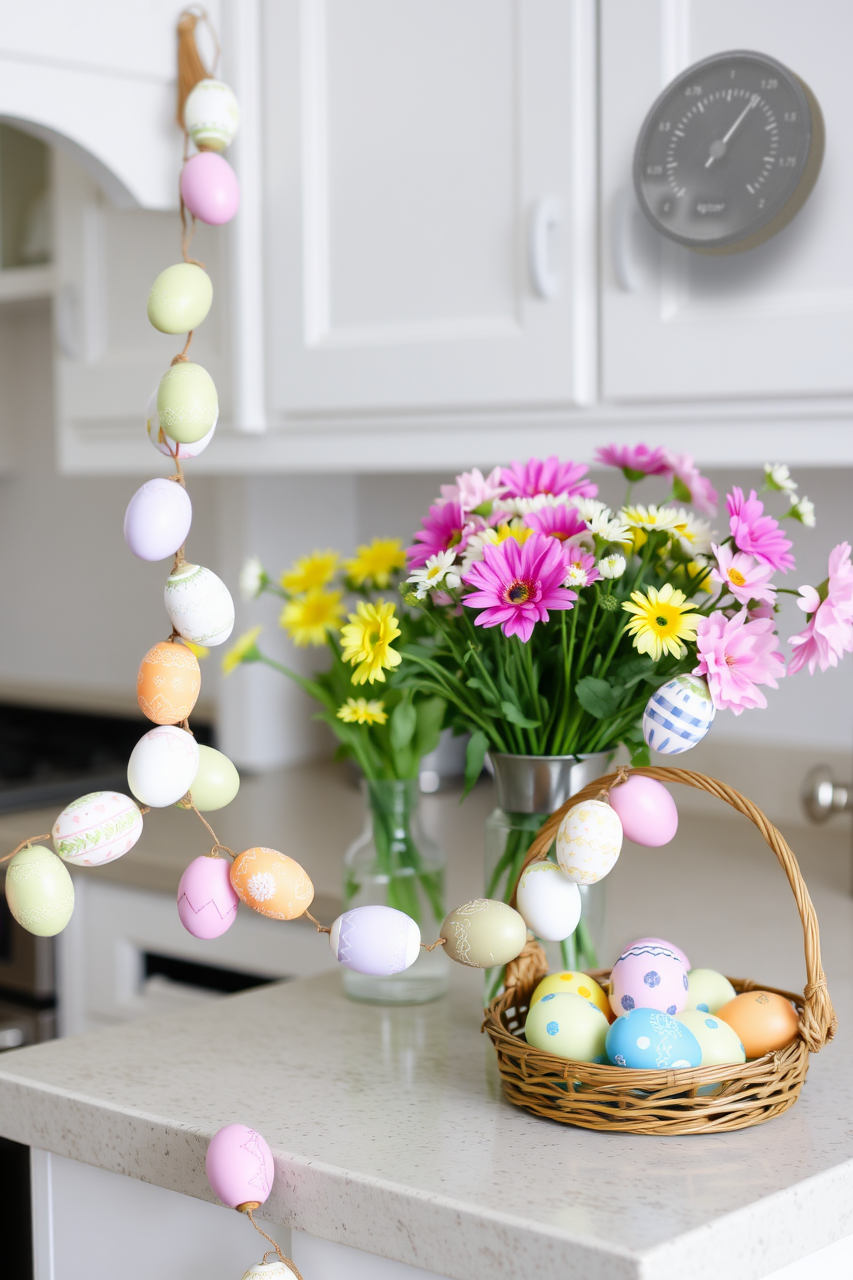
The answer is value=1.25 unit=kg/cm²
